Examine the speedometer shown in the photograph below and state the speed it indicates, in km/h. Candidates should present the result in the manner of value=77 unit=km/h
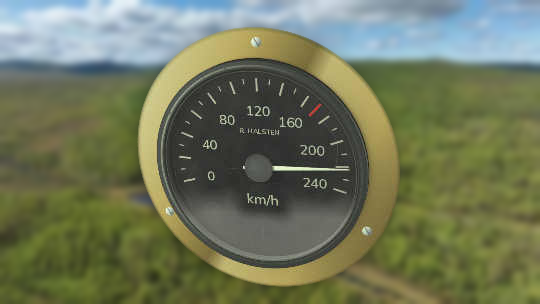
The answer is value=220 unit=km/h
